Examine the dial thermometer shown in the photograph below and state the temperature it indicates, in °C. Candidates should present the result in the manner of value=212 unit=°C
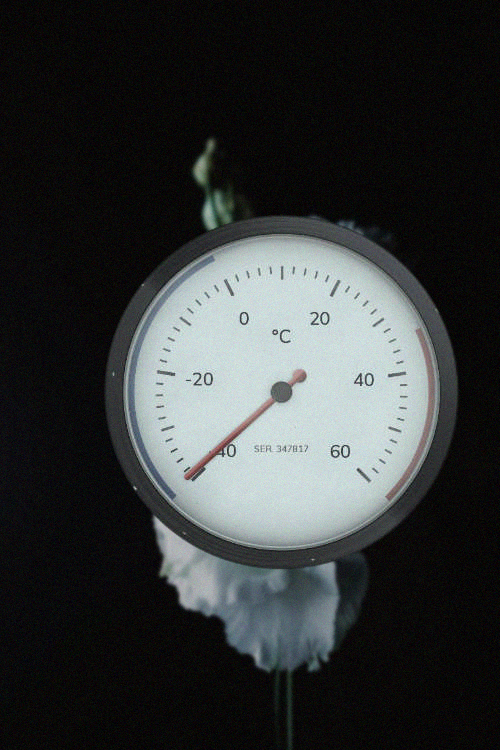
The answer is value=-39 unit=°C
